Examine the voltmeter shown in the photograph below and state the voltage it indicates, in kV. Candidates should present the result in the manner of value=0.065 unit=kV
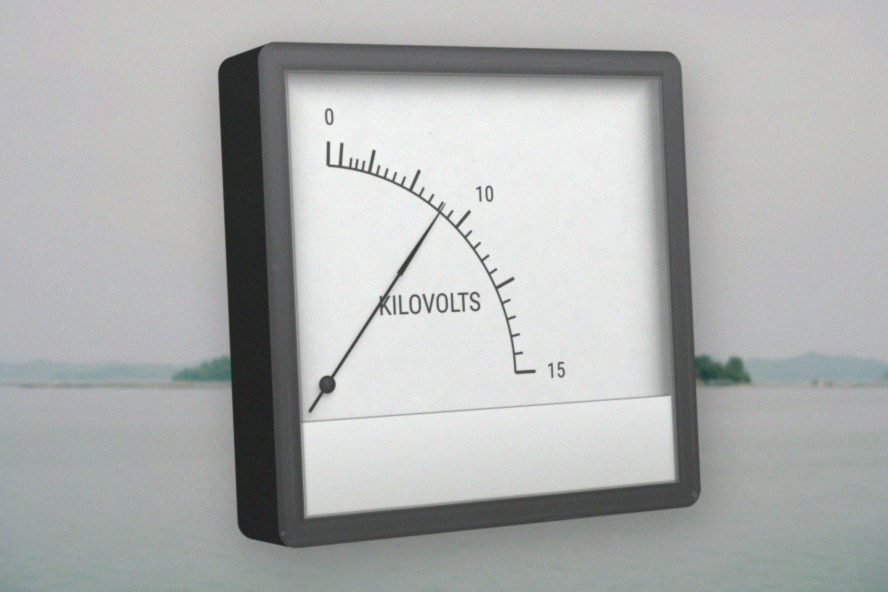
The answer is value=9 unit=kV
